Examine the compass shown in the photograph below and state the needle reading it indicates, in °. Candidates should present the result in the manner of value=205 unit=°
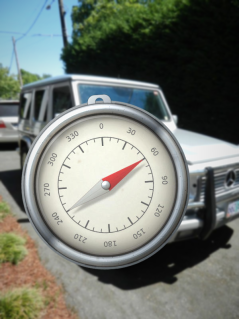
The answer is value=60 unit=°
